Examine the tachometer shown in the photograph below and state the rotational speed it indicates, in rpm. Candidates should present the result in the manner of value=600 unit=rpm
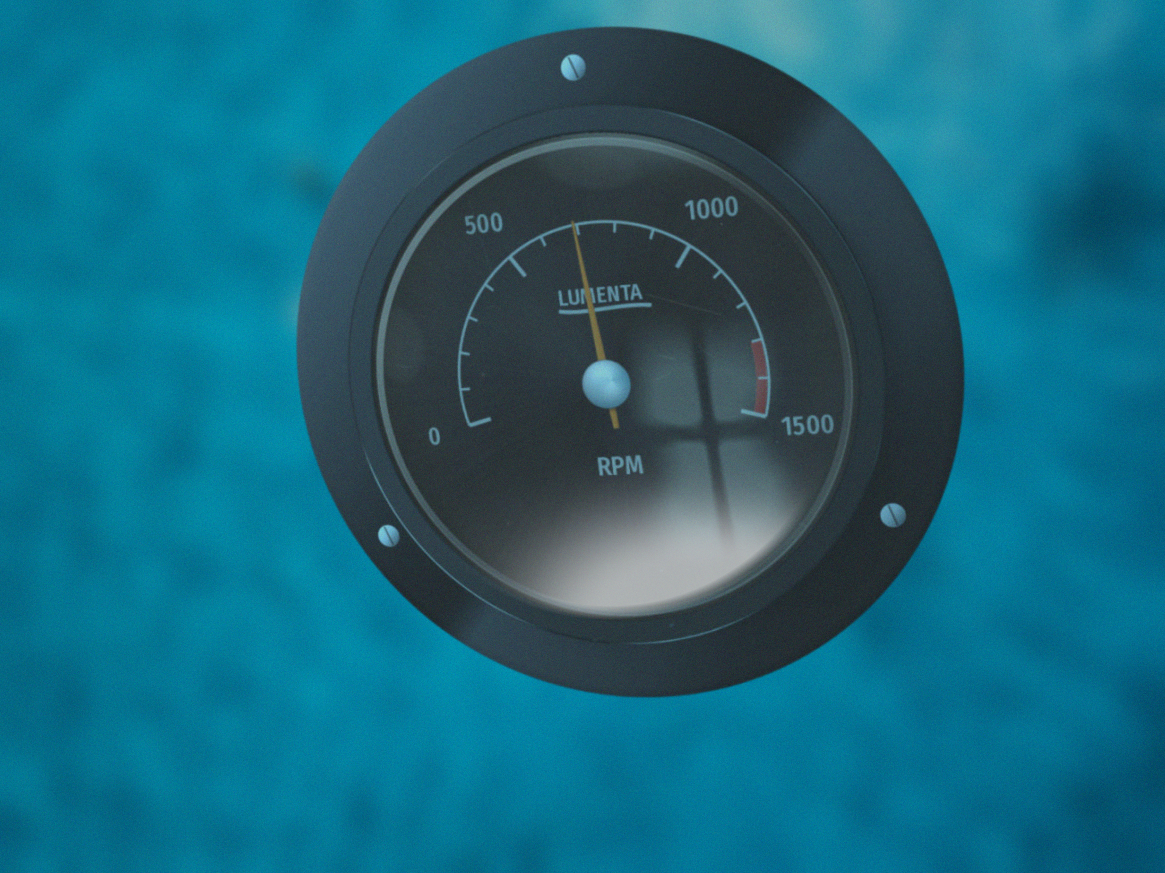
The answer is value=700 unit=rpm
